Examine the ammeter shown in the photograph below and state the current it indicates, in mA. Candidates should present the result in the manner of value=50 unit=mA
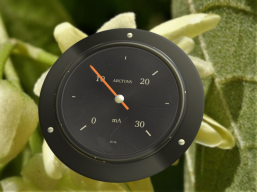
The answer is value=10 unit=mA
